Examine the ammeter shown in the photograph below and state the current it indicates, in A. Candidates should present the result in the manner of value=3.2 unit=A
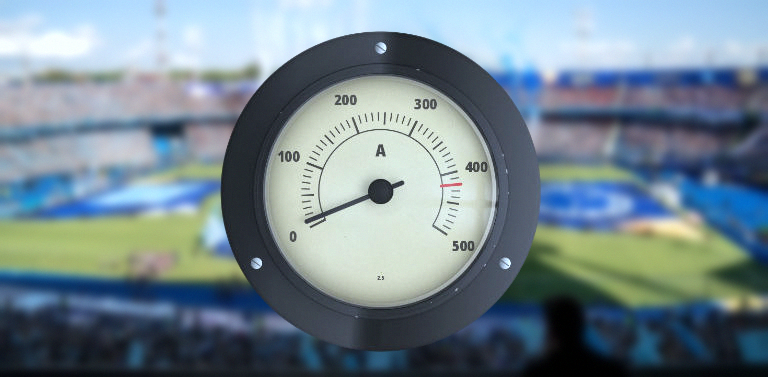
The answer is value=10 unit=A
